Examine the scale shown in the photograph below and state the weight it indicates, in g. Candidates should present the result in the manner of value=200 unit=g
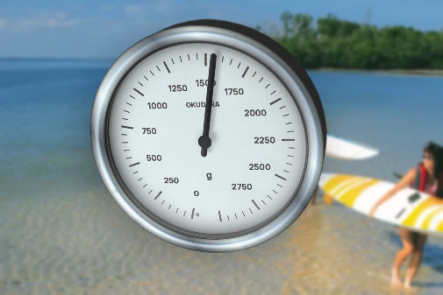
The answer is value=1550 unit=g
